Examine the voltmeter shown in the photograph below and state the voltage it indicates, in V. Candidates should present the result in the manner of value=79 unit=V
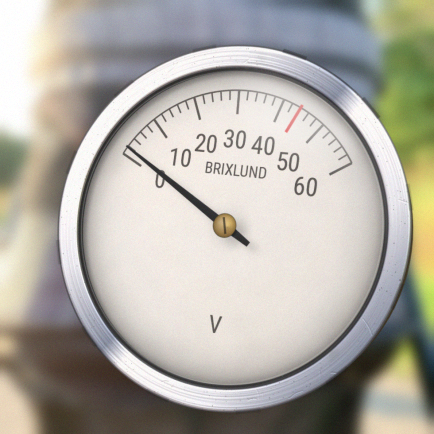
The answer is value=2 unit=V
